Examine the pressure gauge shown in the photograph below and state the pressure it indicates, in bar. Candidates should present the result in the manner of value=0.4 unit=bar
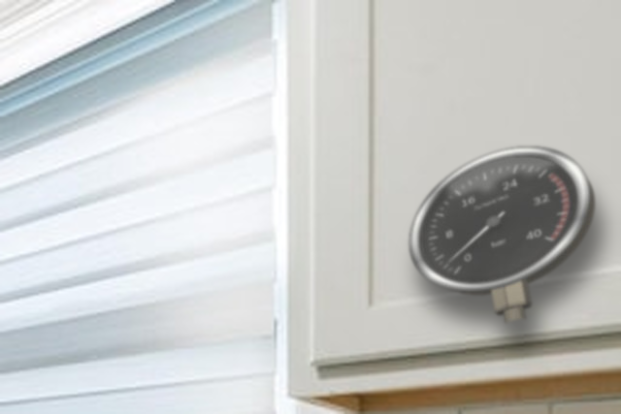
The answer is value=2 unit=bar
